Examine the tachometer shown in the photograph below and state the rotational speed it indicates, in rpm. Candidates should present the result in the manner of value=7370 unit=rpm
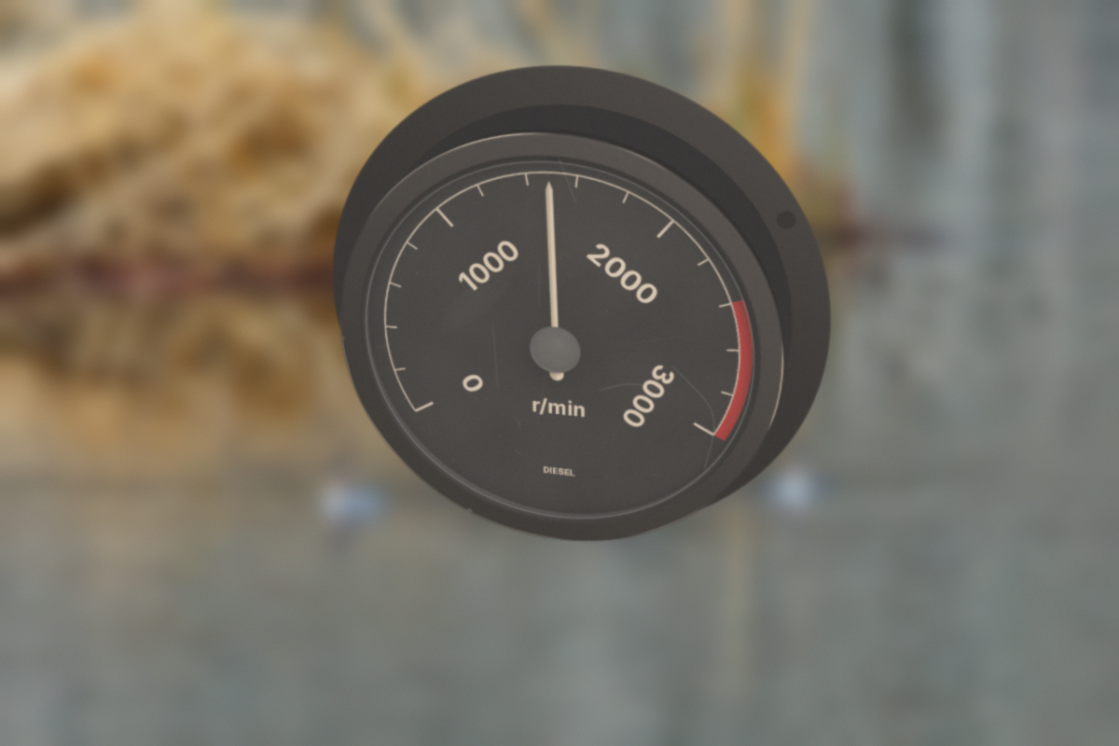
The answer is value=1500 unit=rpm
